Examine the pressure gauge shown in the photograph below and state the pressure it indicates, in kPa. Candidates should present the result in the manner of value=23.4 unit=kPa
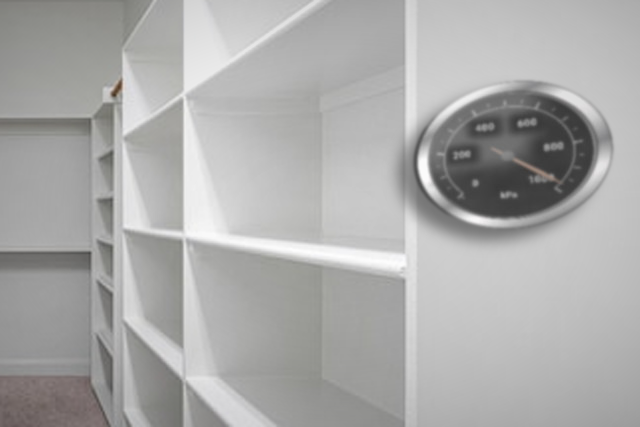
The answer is value=975 unit=kPa
